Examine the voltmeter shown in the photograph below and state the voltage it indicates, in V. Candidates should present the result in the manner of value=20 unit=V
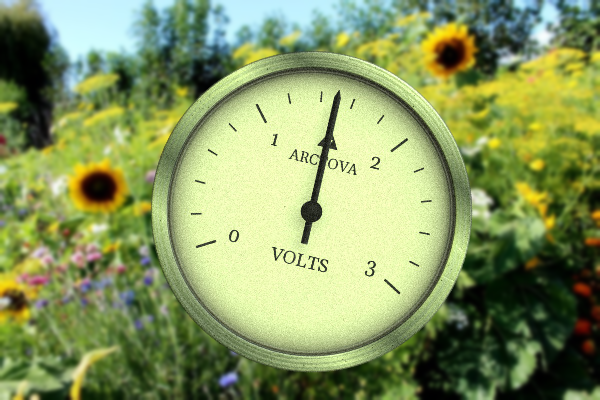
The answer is value=1.5 unit=V
